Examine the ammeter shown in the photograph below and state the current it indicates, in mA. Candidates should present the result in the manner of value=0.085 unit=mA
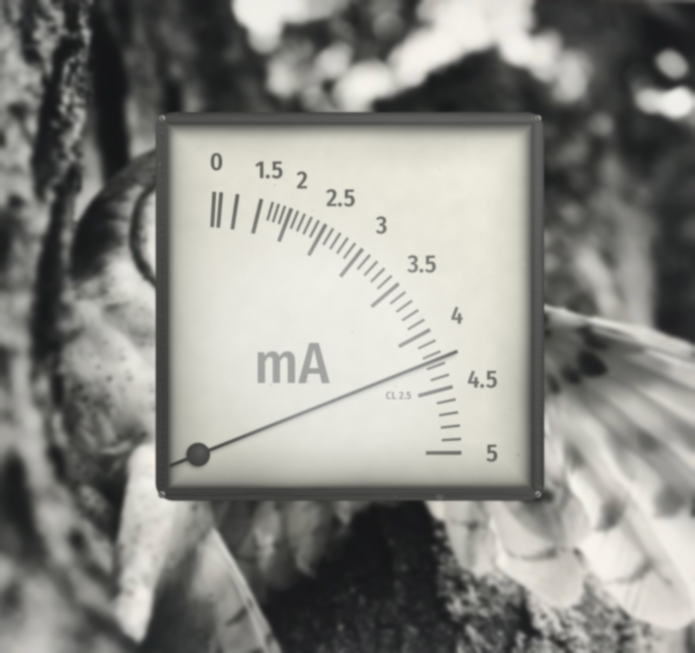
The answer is value=4.25 unit=mA
